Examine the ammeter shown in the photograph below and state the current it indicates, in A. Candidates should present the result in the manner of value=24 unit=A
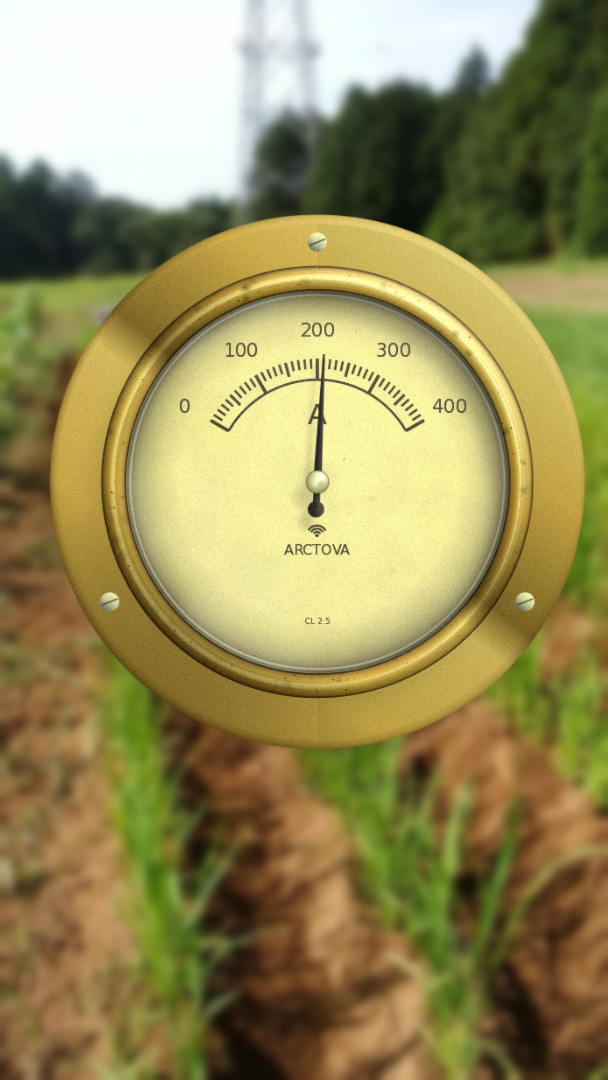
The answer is value=210 unit=A
